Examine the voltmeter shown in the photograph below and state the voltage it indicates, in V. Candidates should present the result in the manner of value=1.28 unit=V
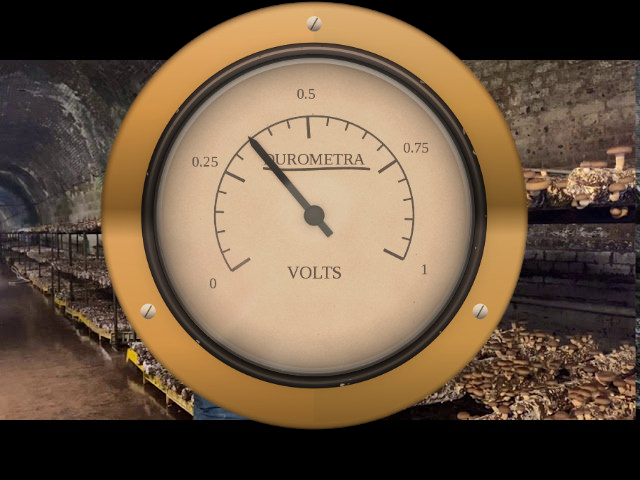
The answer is value=0.35 unit=V
